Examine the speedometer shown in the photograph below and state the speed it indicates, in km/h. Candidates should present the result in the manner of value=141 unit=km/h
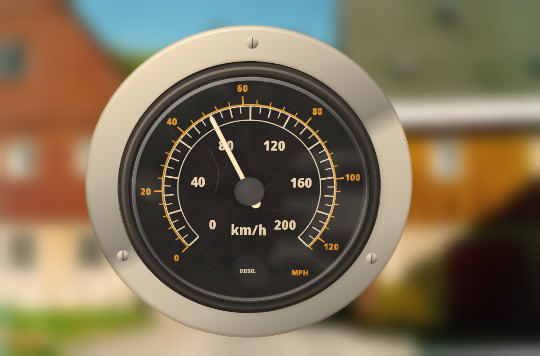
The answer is value=80 unit=km/h
